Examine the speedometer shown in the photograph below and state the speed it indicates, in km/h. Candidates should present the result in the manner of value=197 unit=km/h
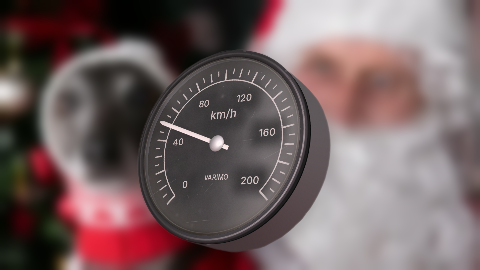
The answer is value=50 unit=km/h
